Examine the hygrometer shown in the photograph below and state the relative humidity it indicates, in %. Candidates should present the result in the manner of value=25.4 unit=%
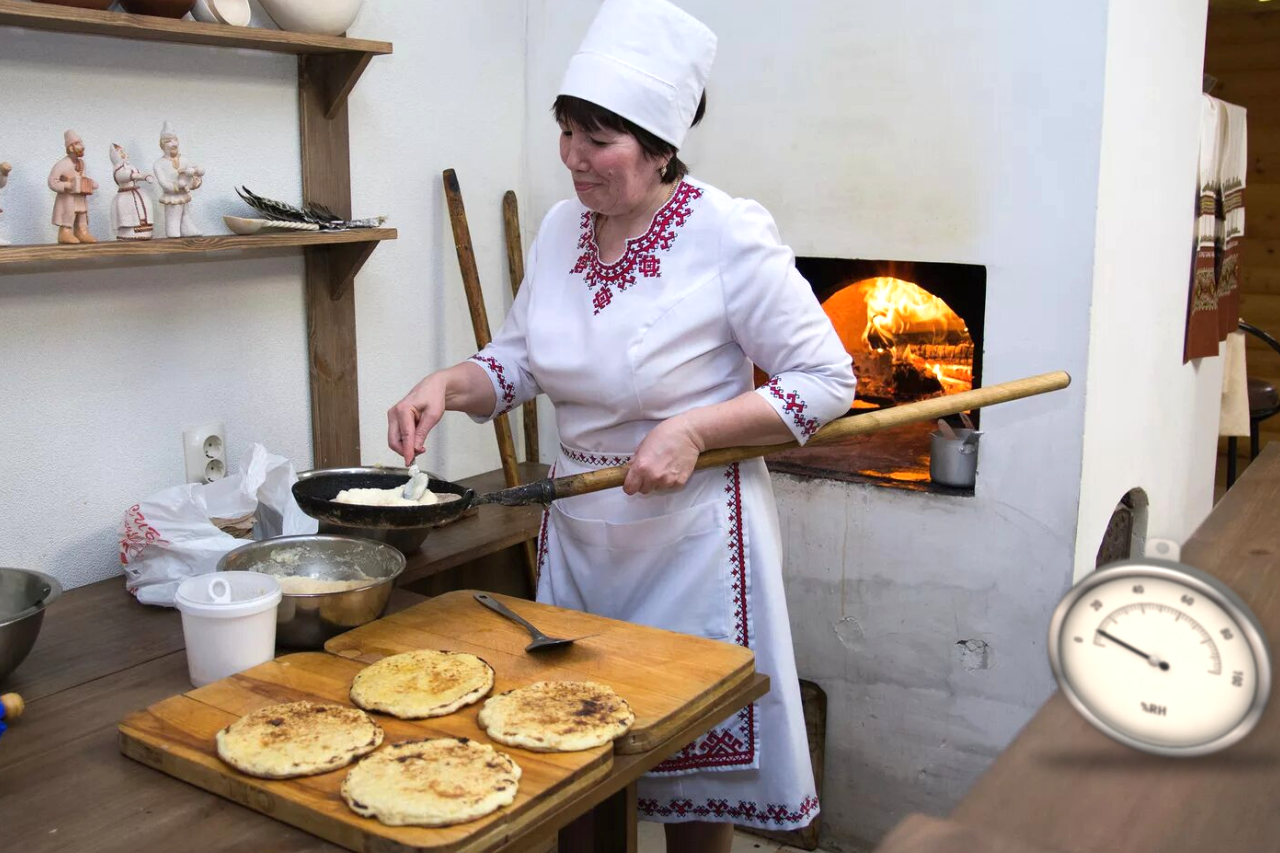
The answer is value=10 unit=%
